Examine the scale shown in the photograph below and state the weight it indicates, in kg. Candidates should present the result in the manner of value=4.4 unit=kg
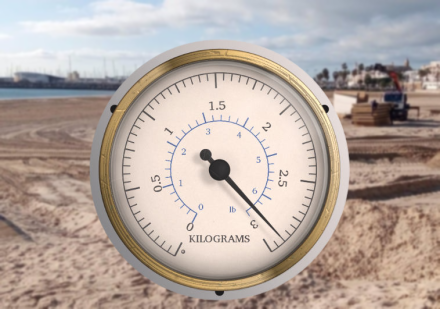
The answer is value=2.9 unit=kg
